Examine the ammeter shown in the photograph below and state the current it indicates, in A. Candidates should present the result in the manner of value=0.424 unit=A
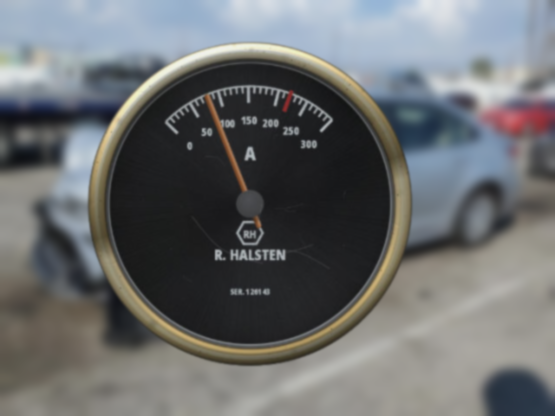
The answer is value=80 unit=A
